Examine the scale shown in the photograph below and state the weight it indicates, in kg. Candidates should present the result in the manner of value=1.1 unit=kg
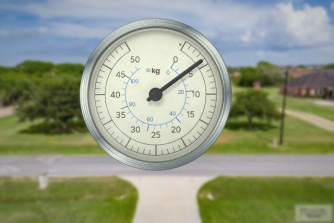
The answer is value=4 unit=kg
